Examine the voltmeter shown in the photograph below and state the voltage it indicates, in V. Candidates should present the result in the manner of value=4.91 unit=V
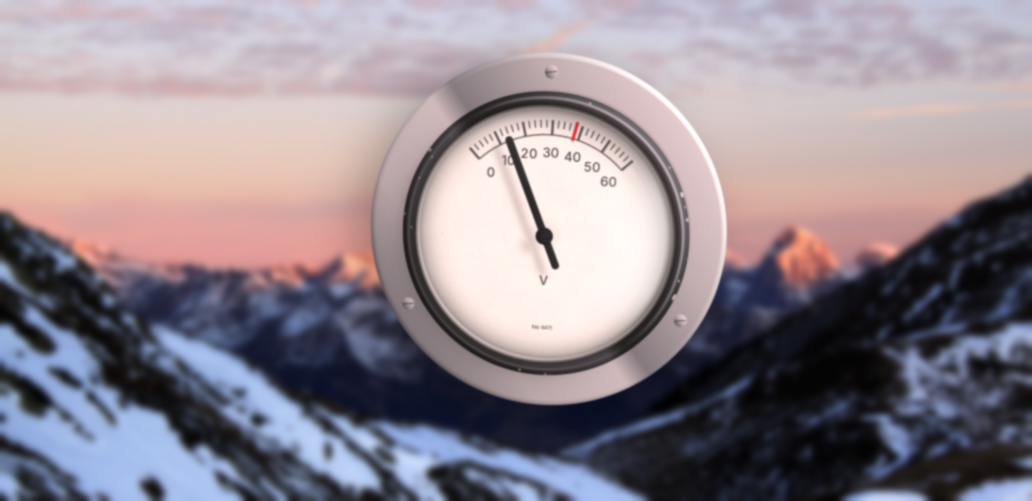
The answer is value=14 unit=V
